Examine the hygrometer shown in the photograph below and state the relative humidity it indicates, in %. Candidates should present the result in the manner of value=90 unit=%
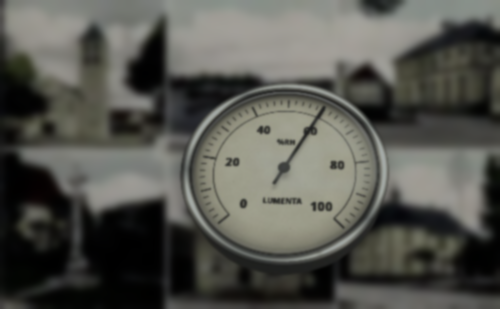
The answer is value=60 unit=%
